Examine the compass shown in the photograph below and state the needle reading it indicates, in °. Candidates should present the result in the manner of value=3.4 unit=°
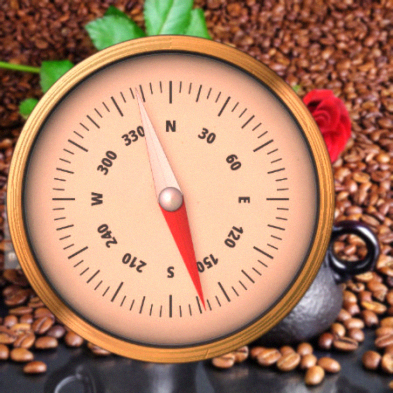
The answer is value=162.5 unit=°
